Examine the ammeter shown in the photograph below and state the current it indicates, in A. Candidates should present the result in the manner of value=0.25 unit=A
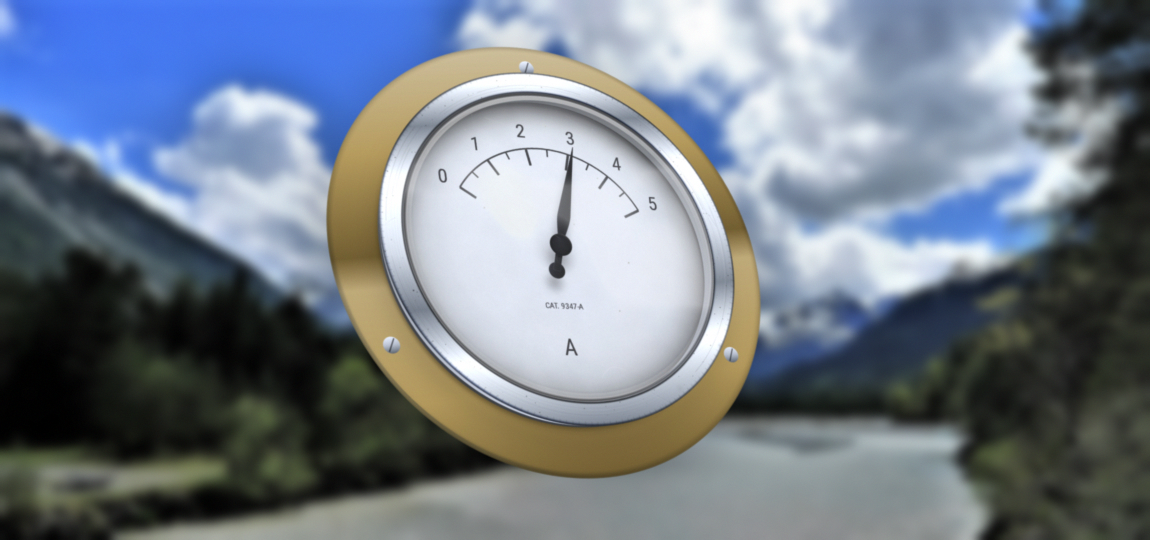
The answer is value=3 unit=A
